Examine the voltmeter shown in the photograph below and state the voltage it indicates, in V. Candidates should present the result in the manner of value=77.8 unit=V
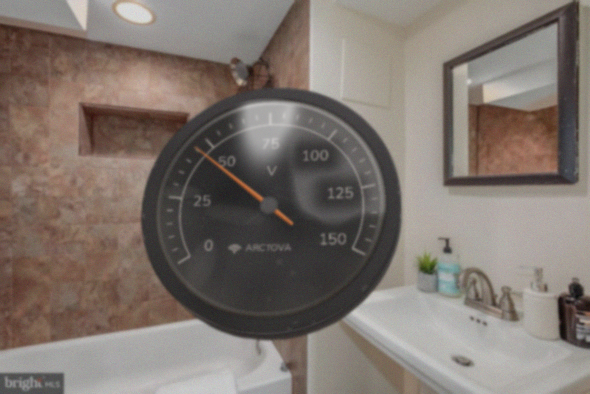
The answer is value=45 unit=V
